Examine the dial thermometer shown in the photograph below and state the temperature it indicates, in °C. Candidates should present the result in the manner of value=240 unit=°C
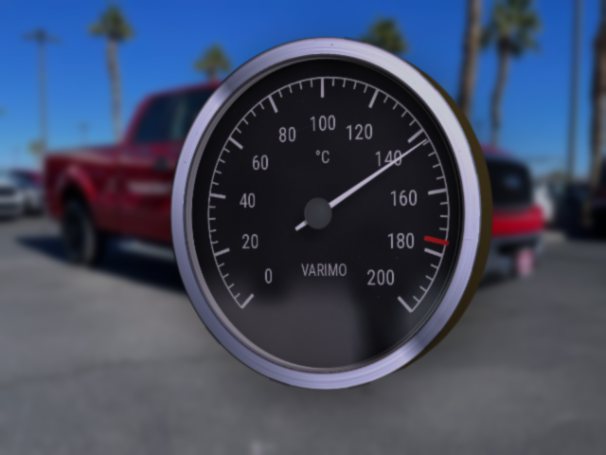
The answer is value=144 unit=°C
